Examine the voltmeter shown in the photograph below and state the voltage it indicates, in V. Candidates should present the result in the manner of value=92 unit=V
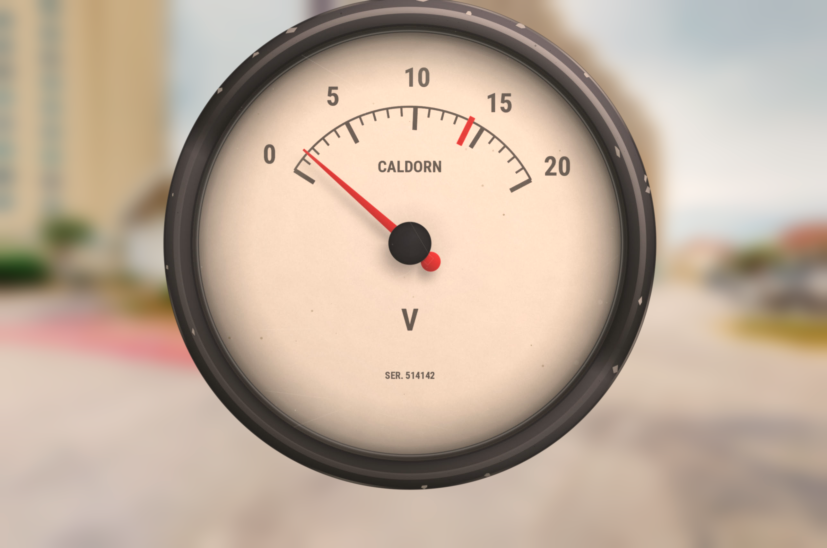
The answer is value=1.5 unit=V
